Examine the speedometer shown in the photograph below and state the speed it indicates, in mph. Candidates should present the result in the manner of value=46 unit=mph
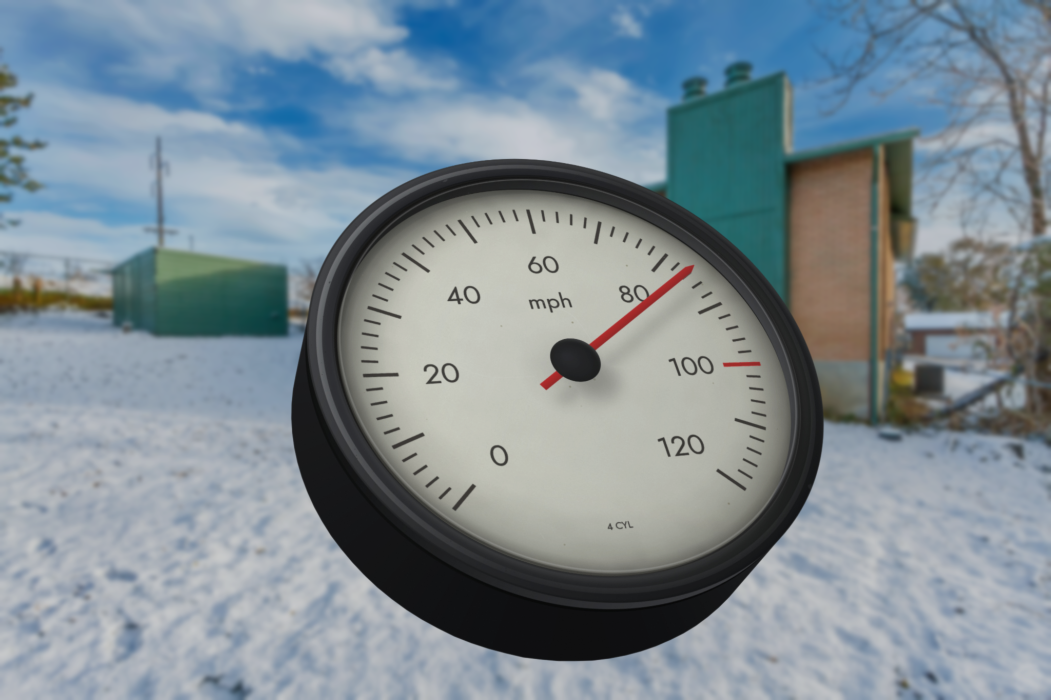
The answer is value=84 unit=mph
